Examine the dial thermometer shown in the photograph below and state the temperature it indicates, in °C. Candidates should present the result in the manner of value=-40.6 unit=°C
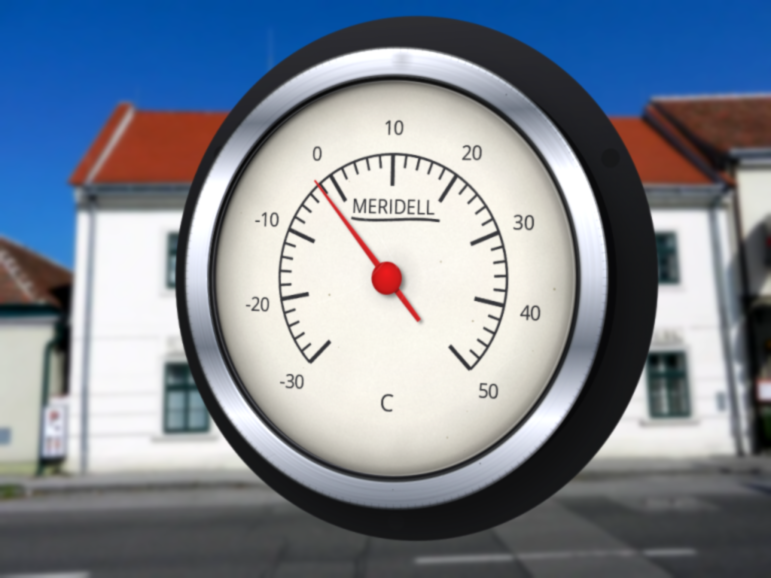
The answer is value=-2 unit=°C
